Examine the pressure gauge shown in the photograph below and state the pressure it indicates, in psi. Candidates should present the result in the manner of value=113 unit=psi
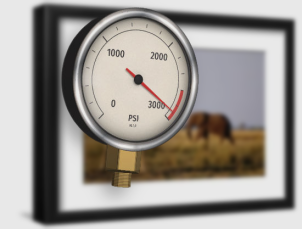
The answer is value=2900 unit=psi
